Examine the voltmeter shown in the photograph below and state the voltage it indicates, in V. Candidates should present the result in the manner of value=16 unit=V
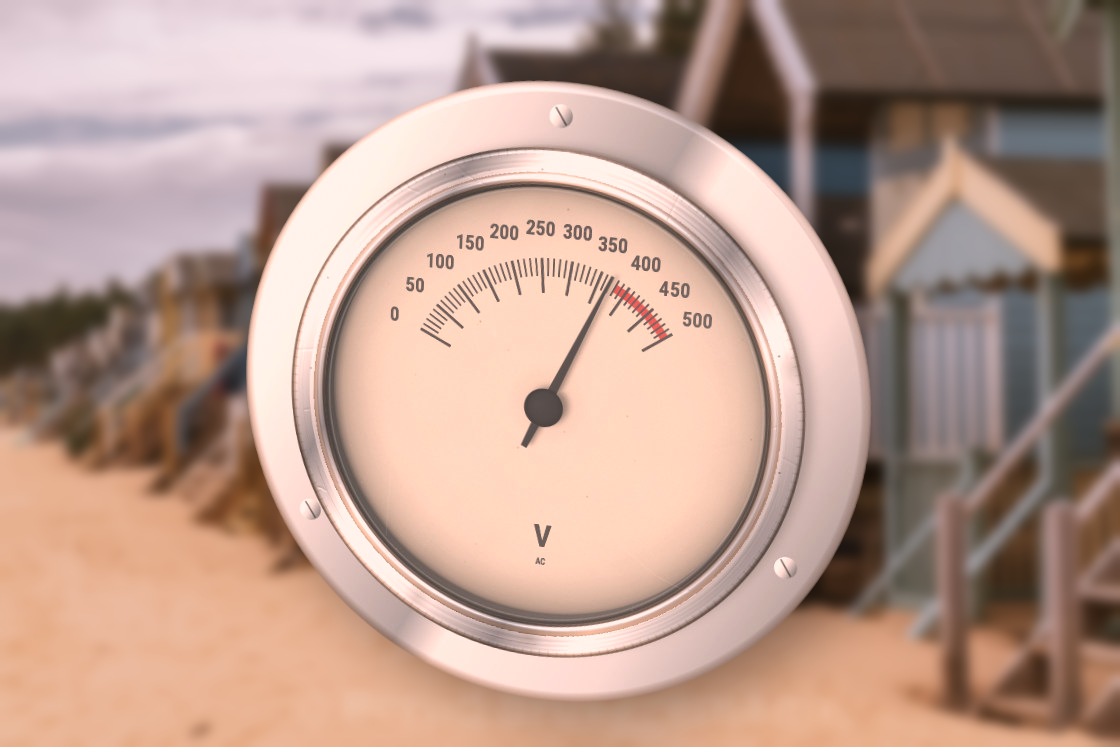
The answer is value=370 unit=V
